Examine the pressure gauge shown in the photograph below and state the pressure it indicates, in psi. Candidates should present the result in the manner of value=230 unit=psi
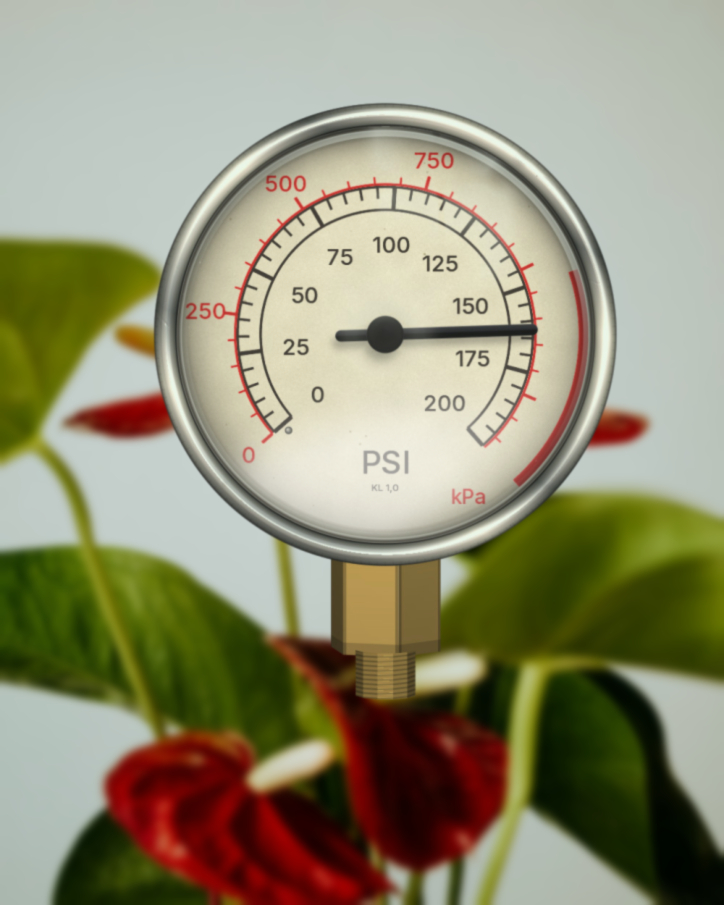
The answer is value=162.5 unit=psi
